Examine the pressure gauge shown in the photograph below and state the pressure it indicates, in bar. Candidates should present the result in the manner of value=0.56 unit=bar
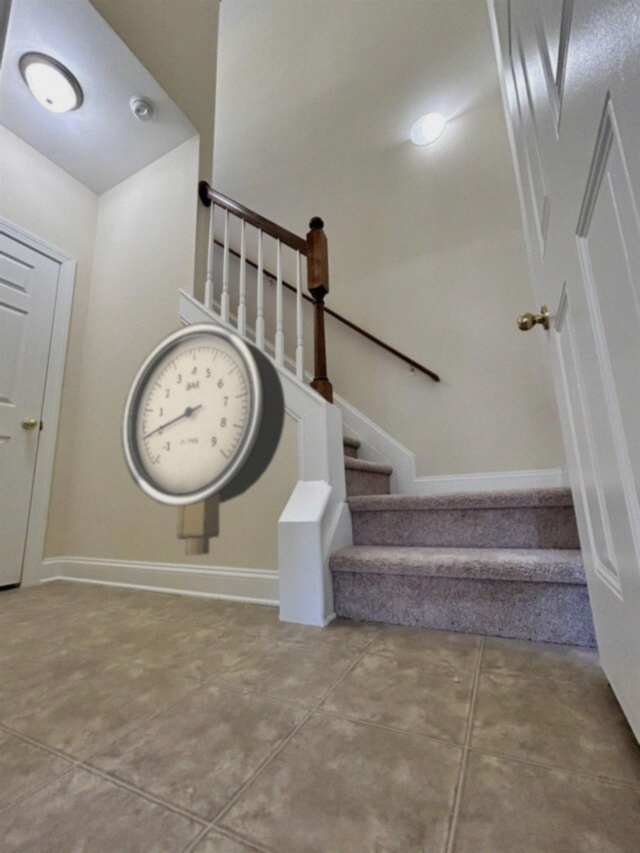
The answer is value=0 unit=bar
